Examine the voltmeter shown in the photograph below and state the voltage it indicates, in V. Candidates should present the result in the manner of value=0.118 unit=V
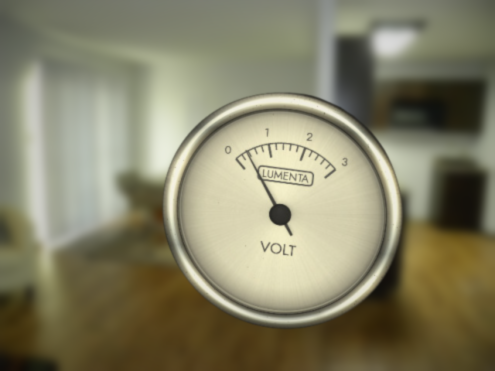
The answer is value=0.4 unit=V
